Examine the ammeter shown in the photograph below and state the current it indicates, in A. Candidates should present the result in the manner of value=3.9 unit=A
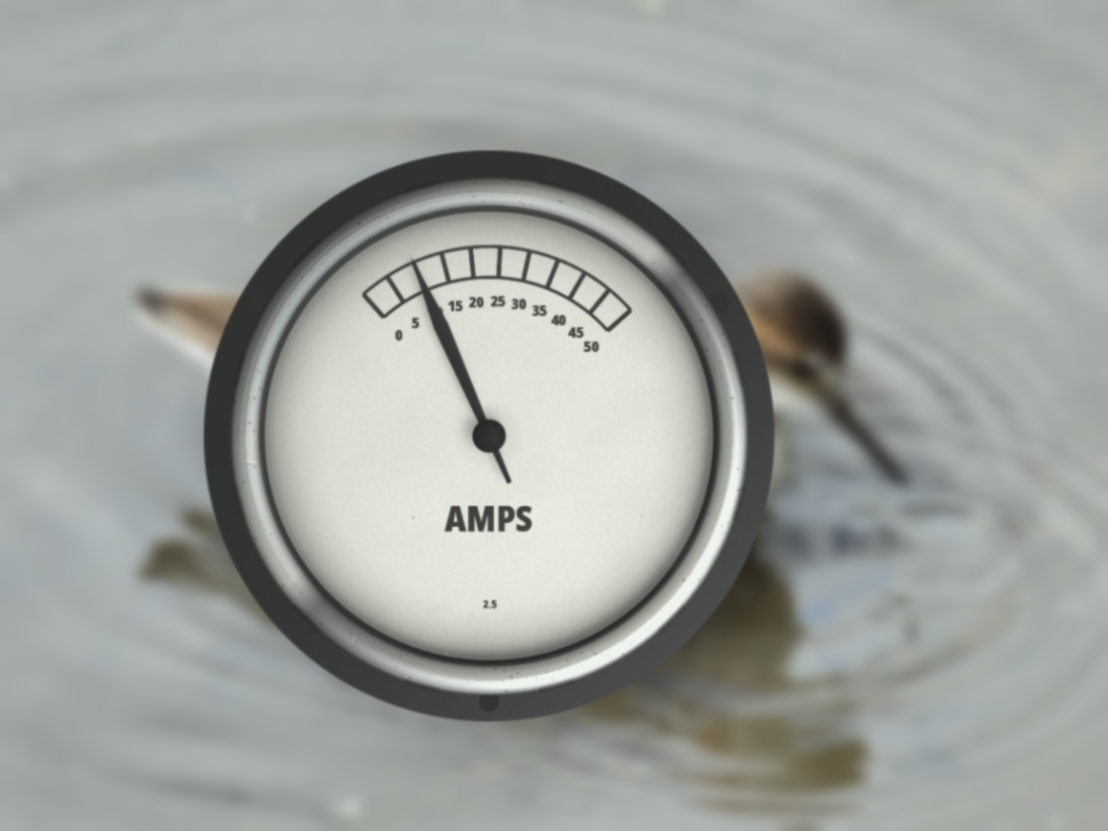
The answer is value=10 unit=A
